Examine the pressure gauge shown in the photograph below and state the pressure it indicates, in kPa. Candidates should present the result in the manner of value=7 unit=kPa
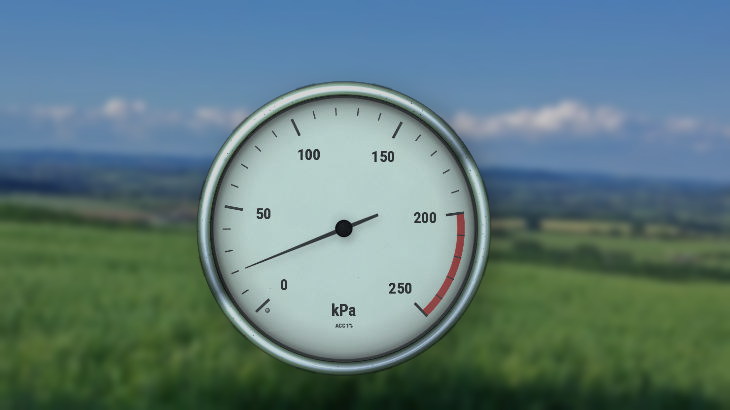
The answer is value=20 unit=kPa
